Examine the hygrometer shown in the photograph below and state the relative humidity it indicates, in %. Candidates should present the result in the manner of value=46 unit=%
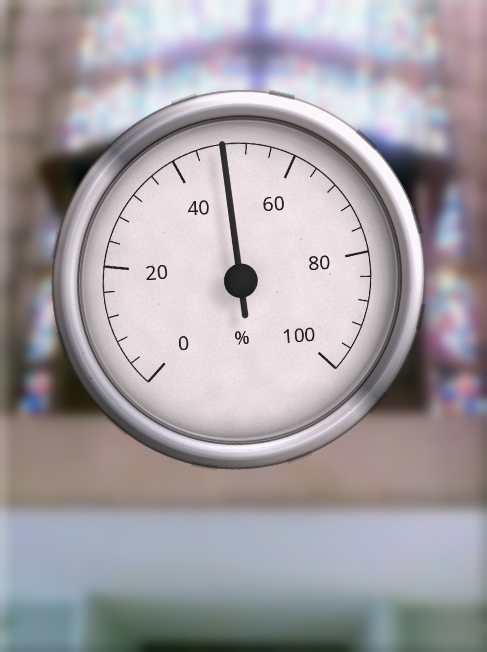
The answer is value=48 unit=%
